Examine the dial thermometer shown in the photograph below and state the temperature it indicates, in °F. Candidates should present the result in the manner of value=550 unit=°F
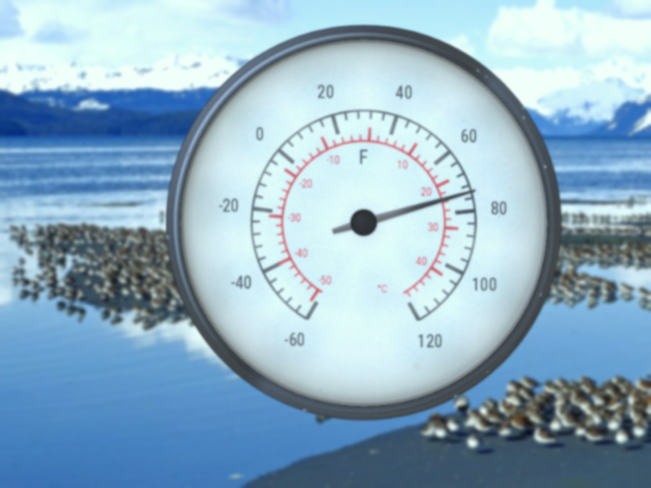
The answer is value=74 unit=°F
